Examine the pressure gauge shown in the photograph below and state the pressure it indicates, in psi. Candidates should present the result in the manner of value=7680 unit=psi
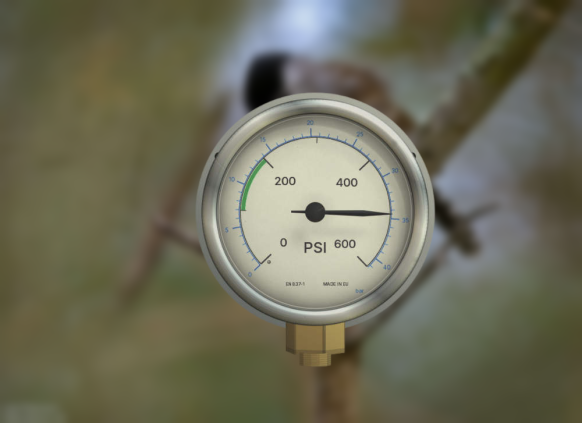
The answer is value=500 unit=psi
